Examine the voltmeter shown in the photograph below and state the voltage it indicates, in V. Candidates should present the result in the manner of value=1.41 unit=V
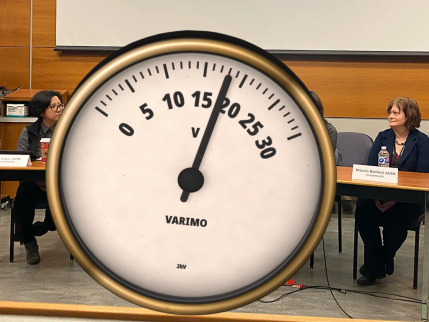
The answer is value=18 unit=V
